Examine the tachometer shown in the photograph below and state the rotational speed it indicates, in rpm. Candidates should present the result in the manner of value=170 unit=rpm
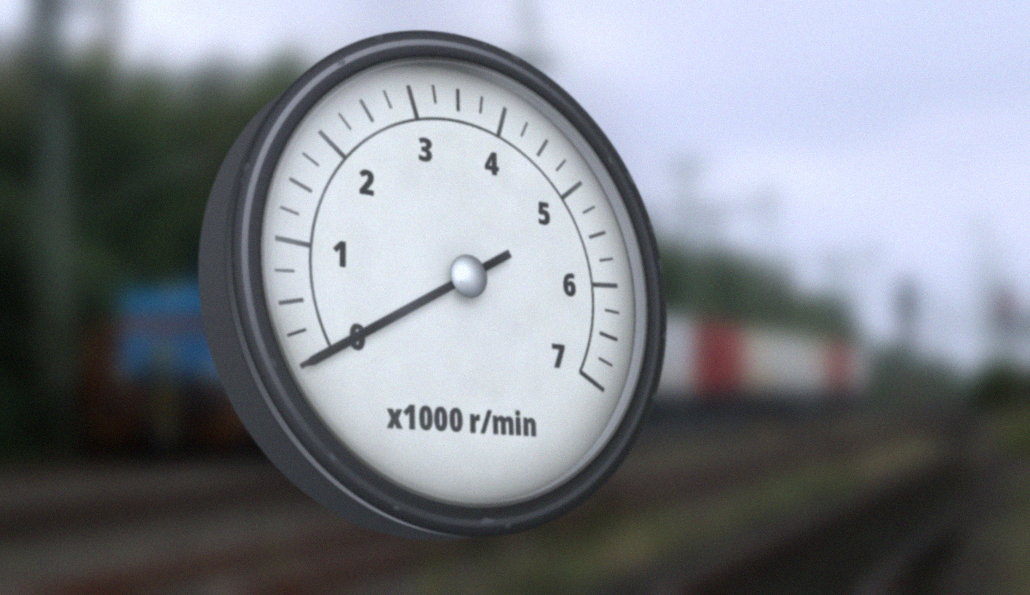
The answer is value=0 unit=rpm
